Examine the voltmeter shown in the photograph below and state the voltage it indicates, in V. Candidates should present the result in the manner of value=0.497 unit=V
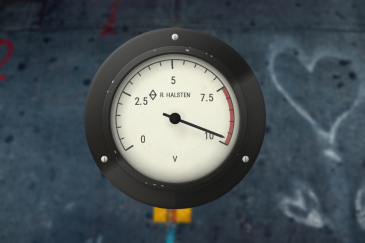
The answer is value=9.75 unit=V
